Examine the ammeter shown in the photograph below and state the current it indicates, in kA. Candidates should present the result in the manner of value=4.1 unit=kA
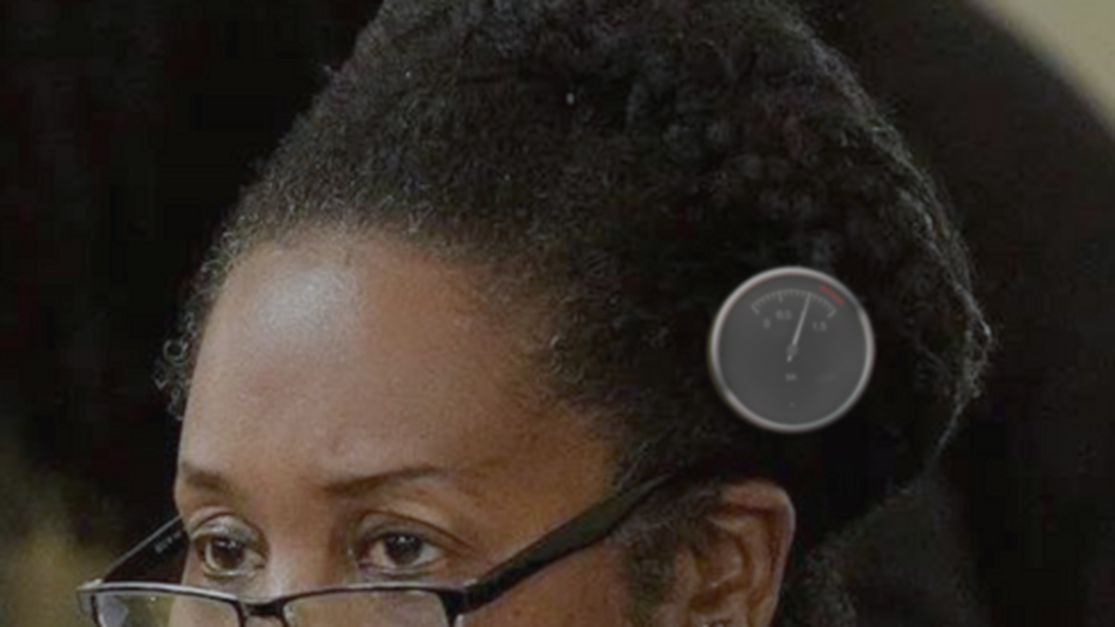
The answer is value=1 unit=kA
